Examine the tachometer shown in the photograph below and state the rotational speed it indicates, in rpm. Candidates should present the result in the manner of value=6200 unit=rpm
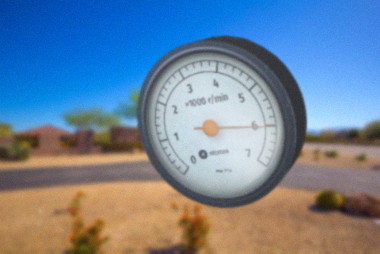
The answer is value=6000 unit=rpm
